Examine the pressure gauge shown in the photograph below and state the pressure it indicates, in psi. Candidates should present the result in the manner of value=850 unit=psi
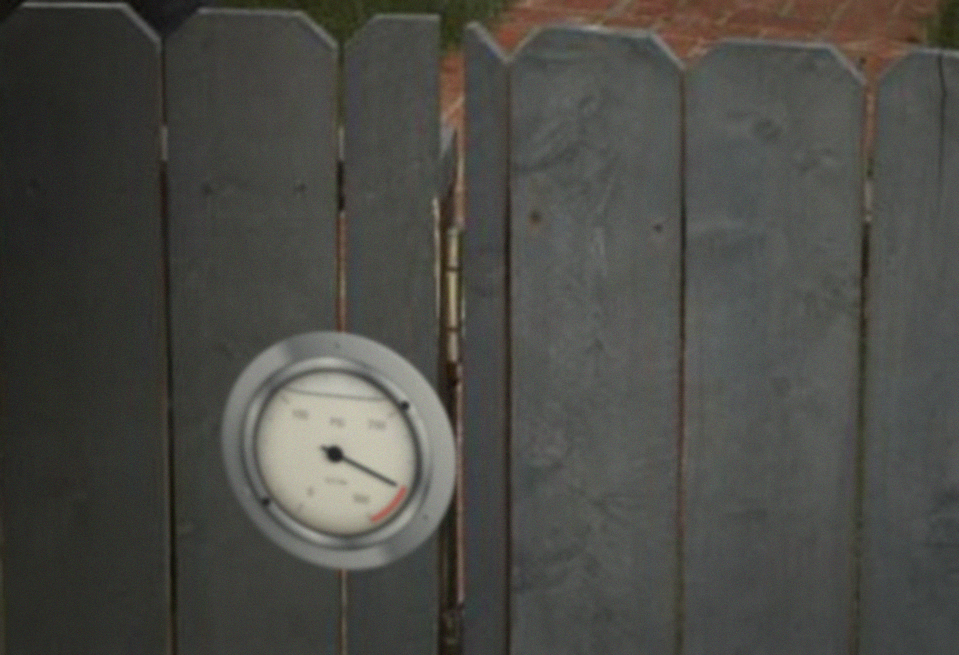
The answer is value=260 unit=psi
